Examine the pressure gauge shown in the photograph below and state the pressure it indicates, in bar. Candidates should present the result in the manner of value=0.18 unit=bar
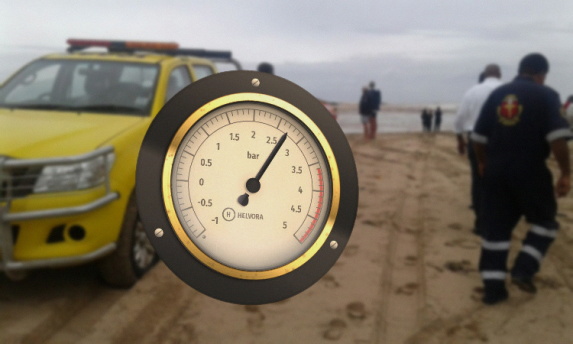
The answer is value=2.7 unit=bar
